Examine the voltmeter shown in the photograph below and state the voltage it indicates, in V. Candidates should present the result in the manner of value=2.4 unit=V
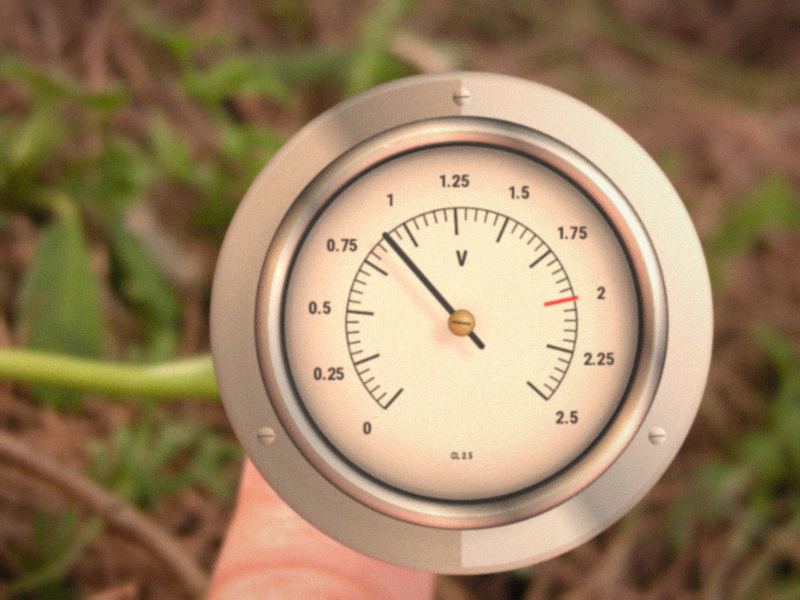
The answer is value=0.9 unit=V
